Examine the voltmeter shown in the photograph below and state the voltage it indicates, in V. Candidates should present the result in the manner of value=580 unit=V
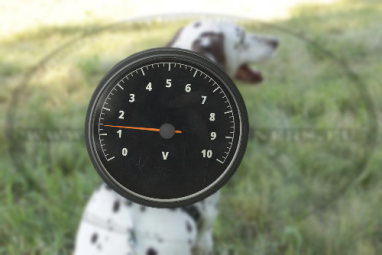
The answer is value=1.4 unit=V
